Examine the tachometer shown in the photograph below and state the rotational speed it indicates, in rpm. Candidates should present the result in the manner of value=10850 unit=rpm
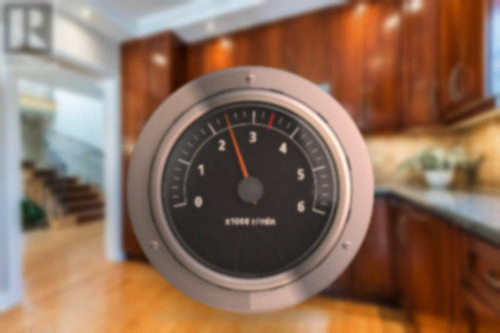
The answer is value=2400 unit=rpm
